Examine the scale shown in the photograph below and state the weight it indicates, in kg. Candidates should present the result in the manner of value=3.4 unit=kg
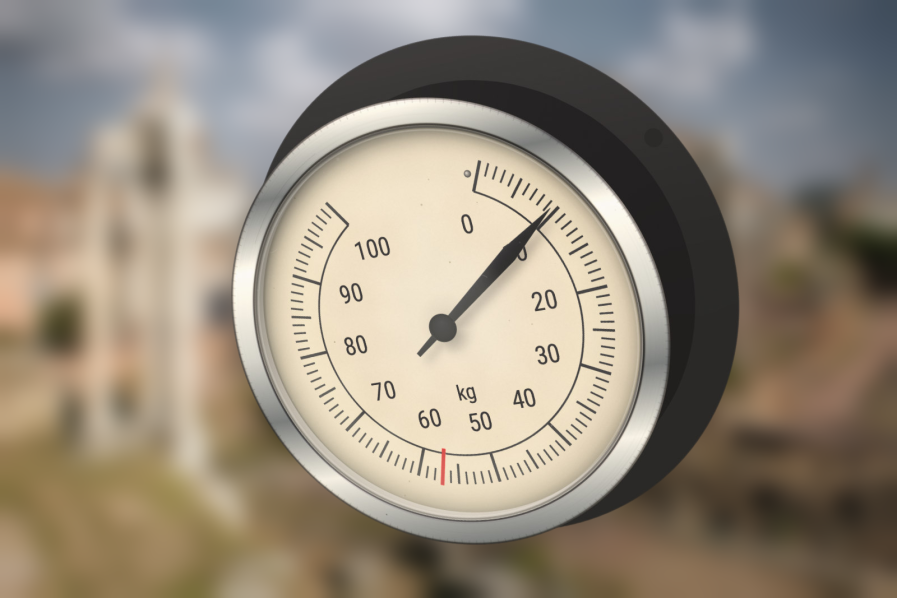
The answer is value=9.5 unit=kg
